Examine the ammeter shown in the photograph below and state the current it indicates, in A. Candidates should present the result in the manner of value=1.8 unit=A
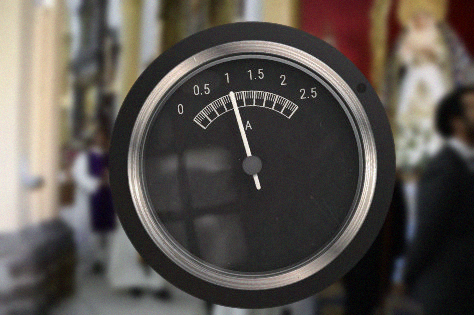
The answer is value=1 unit=A
